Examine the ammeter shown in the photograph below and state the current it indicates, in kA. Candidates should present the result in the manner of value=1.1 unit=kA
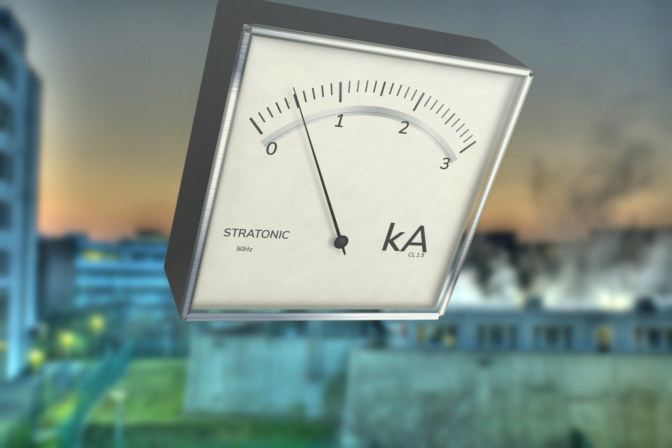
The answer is value=0.5 unit=kA
